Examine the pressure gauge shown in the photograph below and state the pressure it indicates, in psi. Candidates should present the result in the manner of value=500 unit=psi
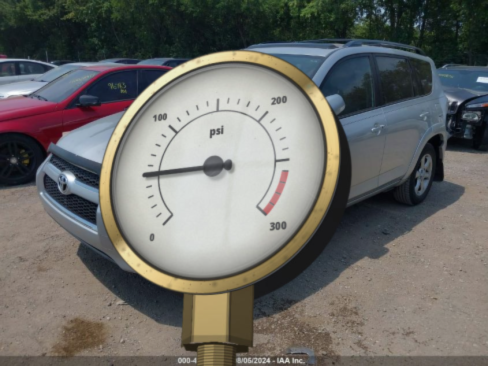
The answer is value=50 unit=psi
